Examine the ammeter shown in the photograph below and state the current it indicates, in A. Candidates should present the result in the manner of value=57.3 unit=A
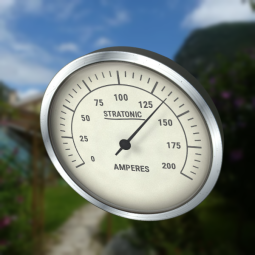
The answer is value=135 unit=A
